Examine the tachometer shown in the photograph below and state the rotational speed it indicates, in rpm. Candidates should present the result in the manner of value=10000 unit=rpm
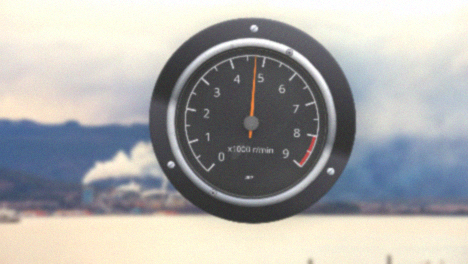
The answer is value=4750 unit=rpm
